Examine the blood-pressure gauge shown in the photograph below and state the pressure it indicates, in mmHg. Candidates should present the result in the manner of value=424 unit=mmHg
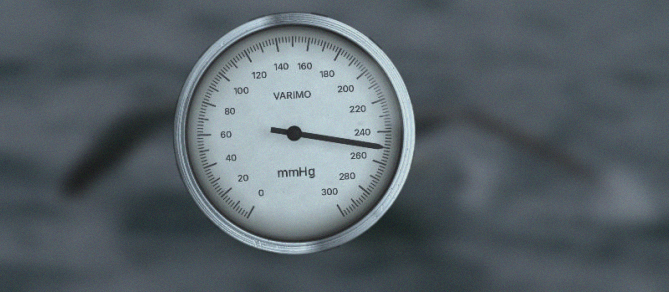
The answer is value=250 unit=mmHg
